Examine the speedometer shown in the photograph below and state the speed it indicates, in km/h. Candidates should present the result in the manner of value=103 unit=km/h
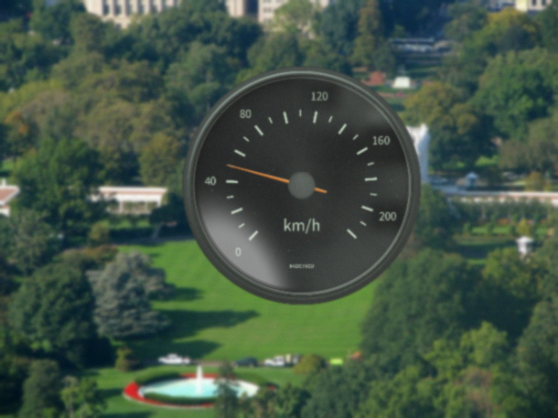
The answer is value=50 unit=km/h
